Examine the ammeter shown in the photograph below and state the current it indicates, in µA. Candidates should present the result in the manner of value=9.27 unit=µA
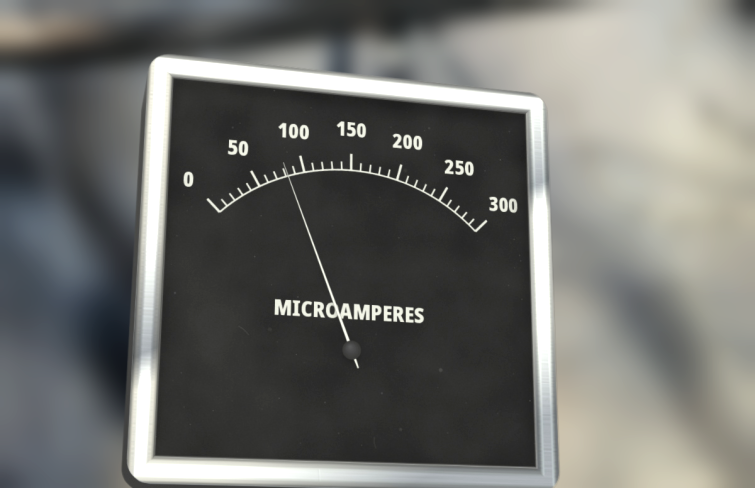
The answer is value=80 unit=µA
